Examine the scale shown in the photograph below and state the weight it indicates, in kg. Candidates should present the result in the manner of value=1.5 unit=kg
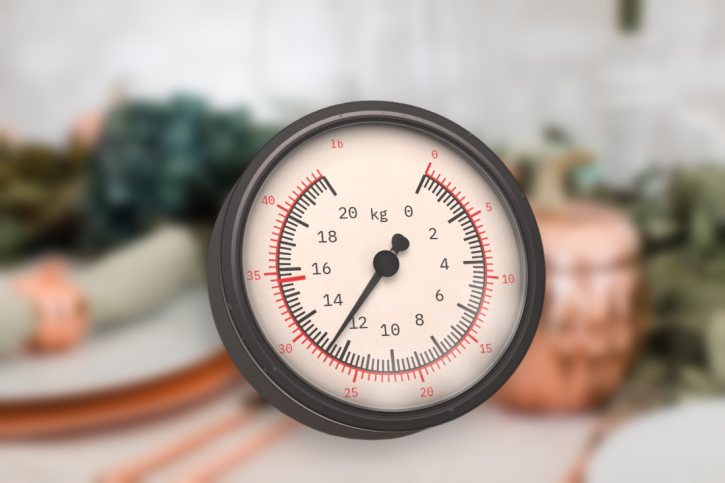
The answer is value=12.6 unit=kg
